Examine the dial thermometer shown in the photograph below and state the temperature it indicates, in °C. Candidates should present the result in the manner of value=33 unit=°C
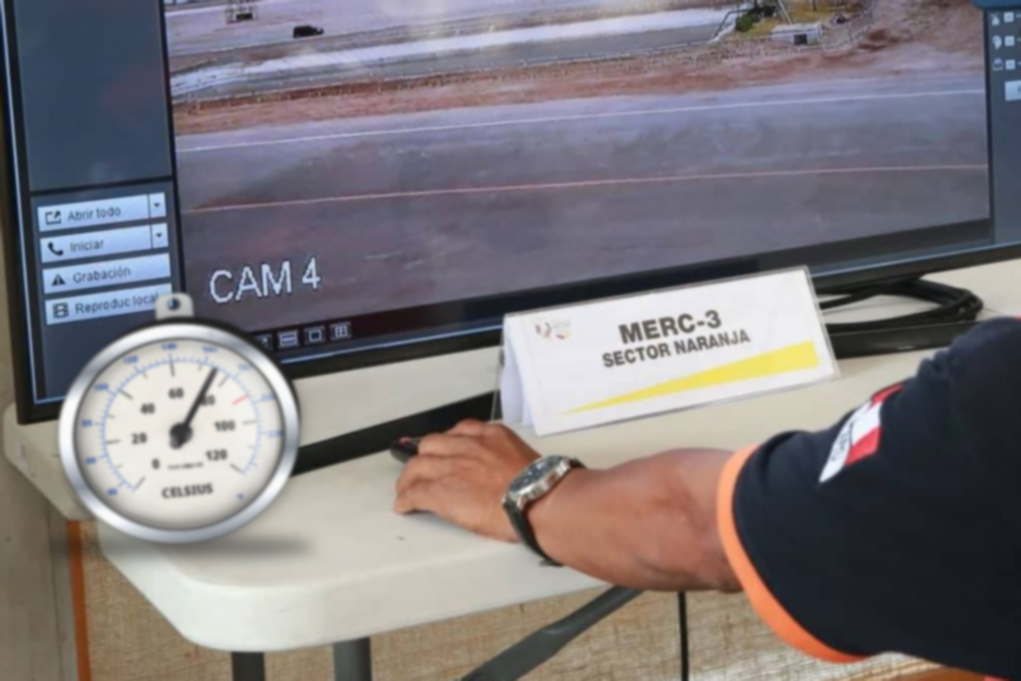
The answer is value=75 unit=°C
